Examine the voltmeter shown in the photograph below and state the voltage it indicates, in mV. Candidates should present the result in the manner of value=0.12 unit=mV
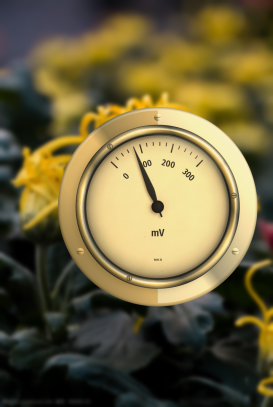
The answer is value=80 unit=mV
